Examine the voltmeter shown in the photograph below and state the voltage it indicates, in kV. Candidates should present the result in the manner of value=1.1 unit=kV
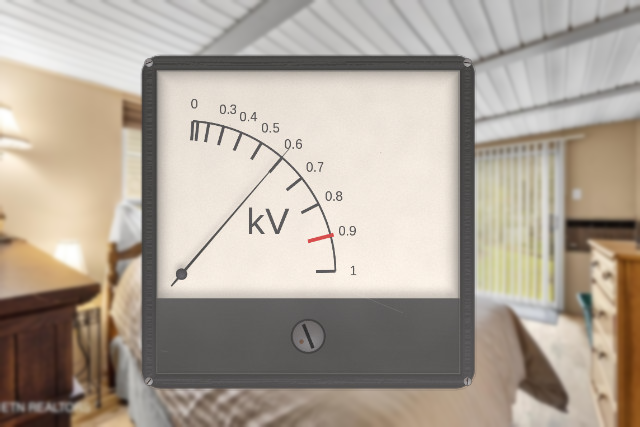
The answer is value=0.6 unit=kV
